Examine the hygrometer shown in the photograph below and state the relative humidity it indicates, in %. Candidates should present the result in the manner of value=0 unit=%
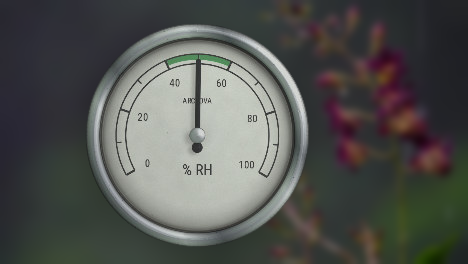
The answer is value=50 unit=%
